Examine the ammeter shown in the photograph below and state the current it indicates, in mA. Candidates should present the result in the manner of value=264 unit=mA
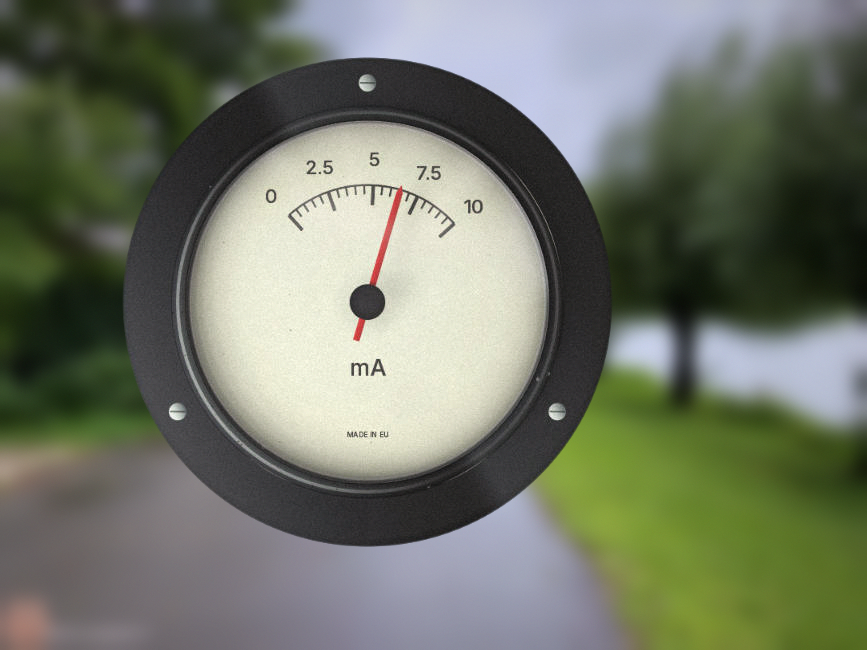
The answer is value=6.5 unit=mA
